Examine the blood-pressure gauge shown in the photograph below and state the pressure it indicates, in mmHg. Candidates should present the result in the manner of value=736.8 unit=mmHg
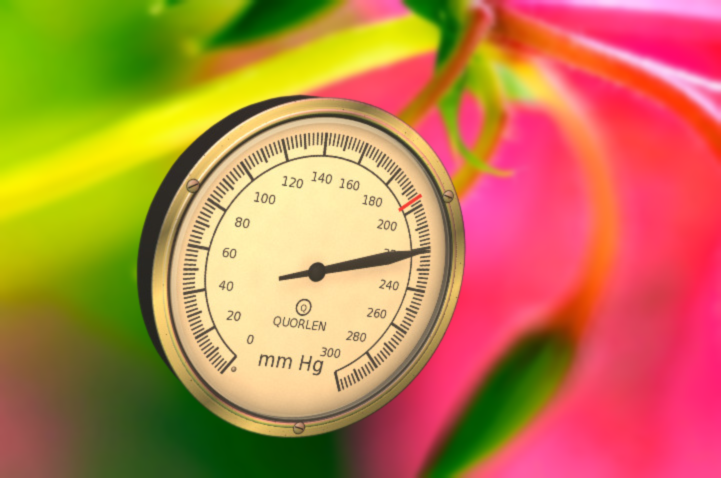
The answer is value=220 unit=mmHg
